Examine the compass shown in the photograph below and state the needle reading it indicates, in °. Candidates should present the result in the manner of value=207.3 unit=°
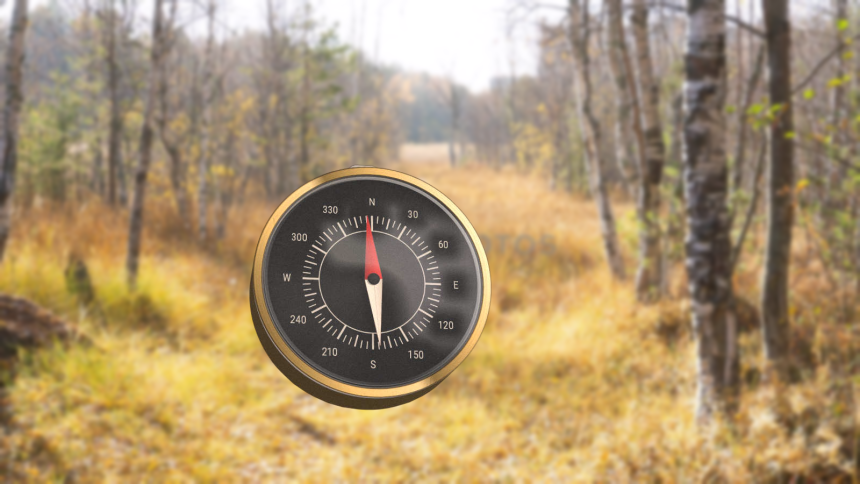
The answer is value=355 unit=°
